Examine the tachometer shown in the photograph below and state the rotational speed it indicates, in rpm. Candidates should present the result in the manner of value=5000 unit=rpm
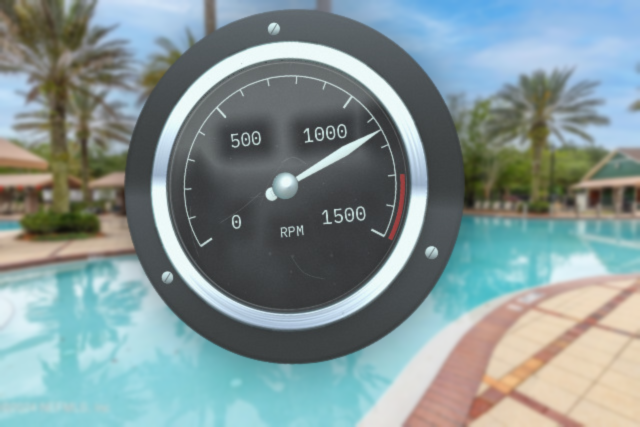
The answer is value=1150 unit=rpm
